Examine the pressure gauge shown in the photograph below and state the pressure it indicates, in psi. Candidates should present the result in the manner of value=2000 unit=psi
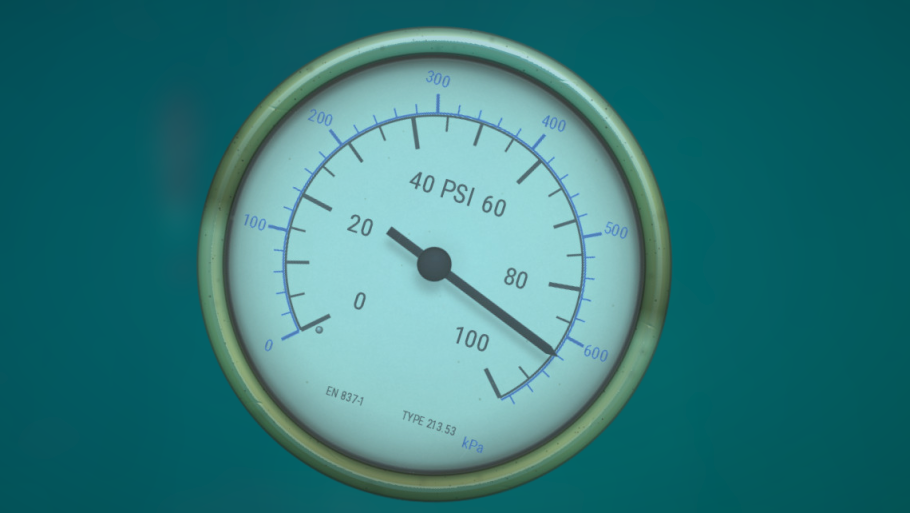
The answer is value=90 unit=psi
